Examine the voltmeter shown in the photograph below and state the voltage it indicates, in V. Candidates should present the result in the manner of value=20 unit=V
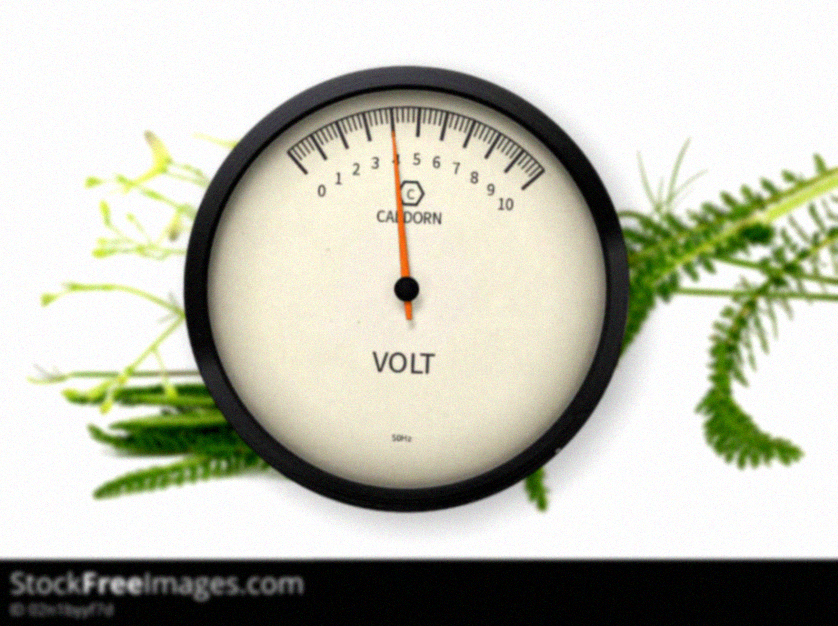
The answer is value=4 unit=V
